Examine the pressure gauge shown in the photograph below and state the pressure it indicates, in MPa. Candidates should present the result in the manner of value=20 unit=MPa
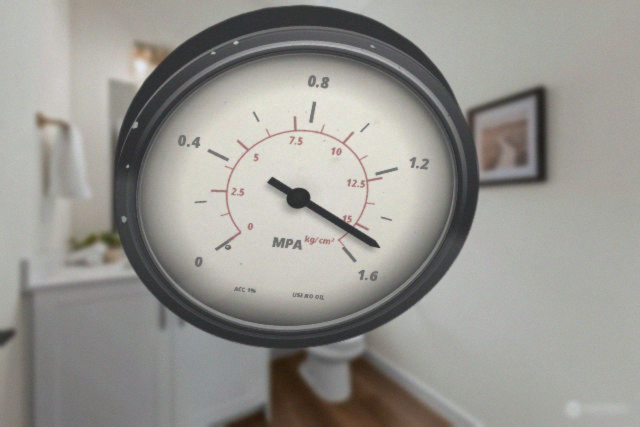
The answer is value=1.5 unit=MPa
